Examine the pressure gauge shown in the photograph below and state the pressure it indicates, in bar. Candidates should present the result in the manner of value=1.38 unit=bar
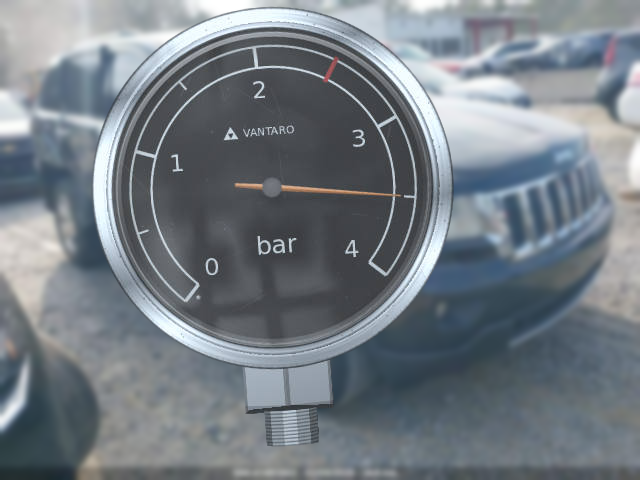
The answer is value=3.5 unit=bar
